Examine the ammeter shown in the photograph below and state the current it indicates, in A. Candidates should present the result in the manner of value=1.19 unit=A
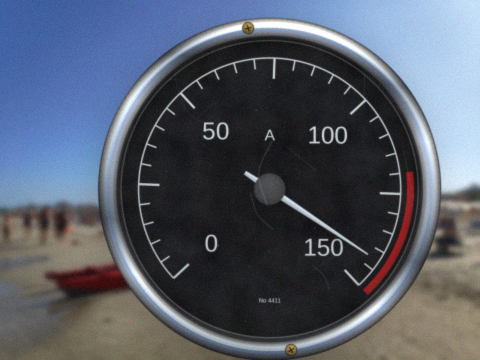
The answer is value=142.5 unit=A
